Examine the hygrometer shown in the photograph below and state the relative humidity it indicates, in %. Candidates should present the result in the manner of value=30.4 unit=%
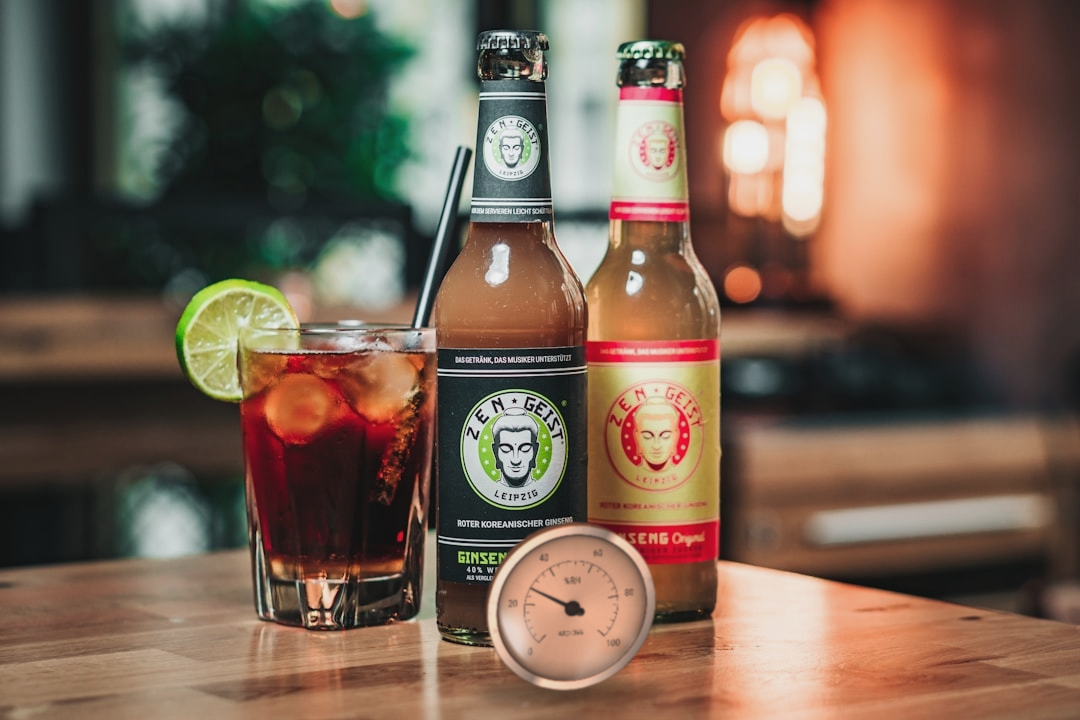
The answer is value=28 unit=%
